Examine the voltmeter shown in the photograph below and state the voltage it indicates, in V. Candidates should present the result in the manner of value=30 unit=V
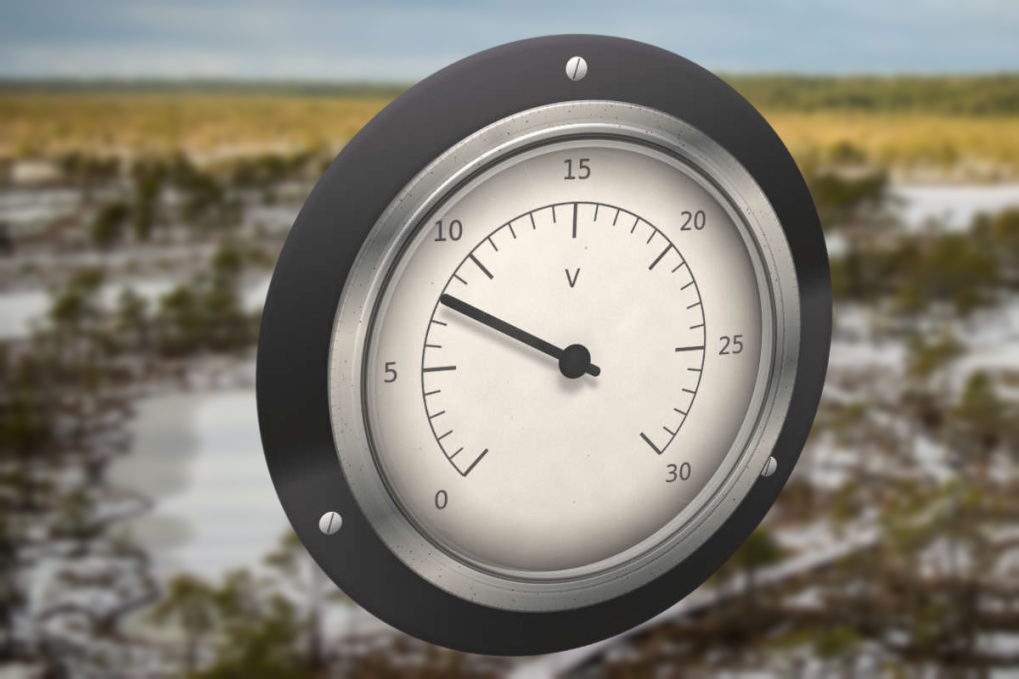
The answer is value=8 unit=V
